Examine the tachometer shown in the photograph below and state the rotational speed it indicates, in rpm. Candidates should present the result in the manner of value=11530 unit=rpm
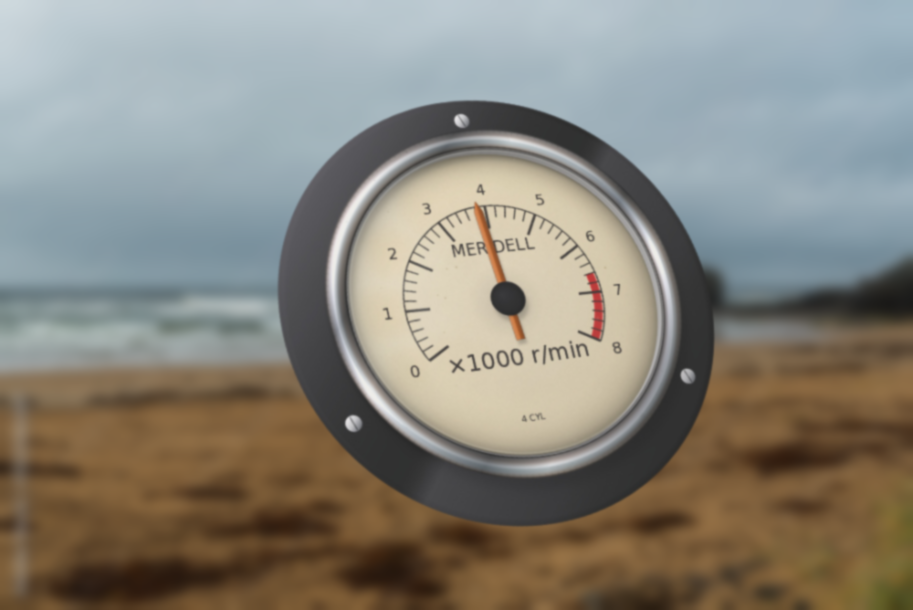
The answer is value=3800 unit=rpm
